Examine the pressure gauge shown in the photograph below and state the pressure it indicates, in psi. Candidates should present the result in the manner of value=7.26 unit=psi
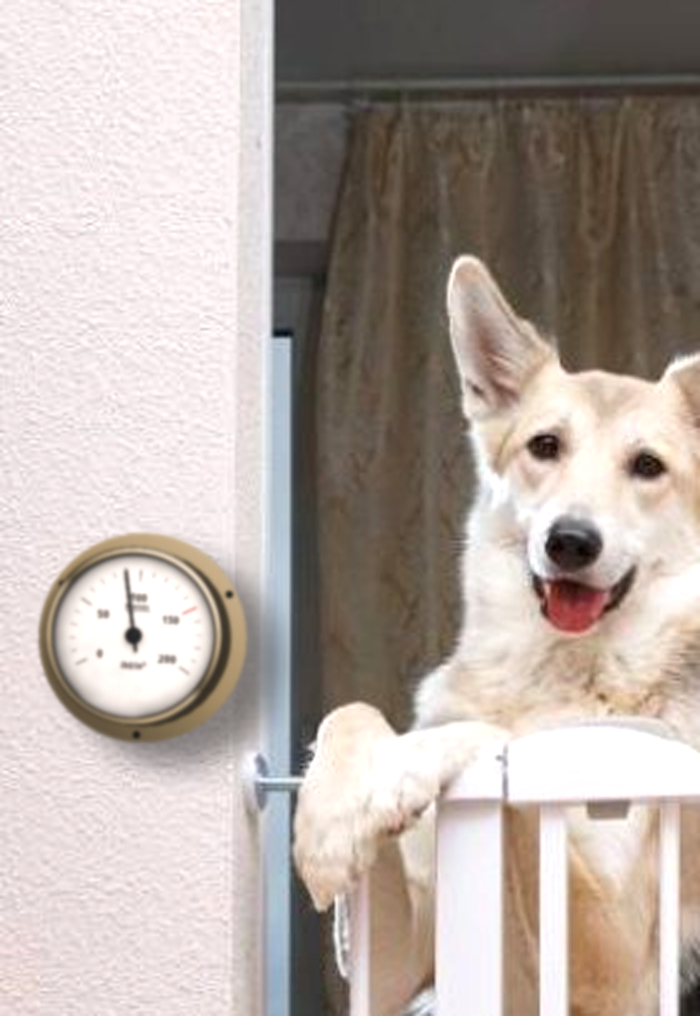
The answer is value=90 unit=psi
